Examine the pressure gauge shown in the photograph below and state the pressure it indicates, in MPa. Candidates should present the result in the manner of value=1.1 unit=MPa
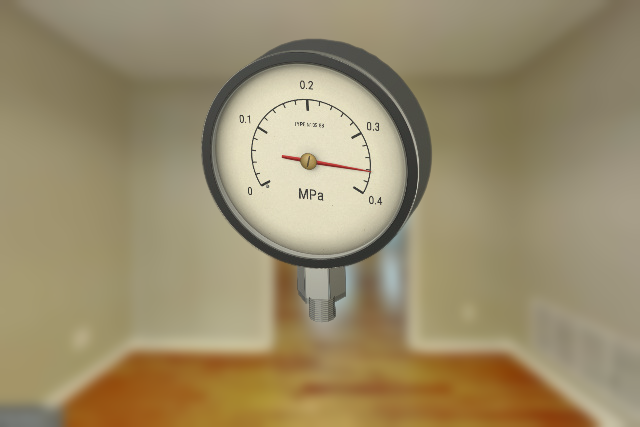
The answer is value=0.36 unit=MPa
